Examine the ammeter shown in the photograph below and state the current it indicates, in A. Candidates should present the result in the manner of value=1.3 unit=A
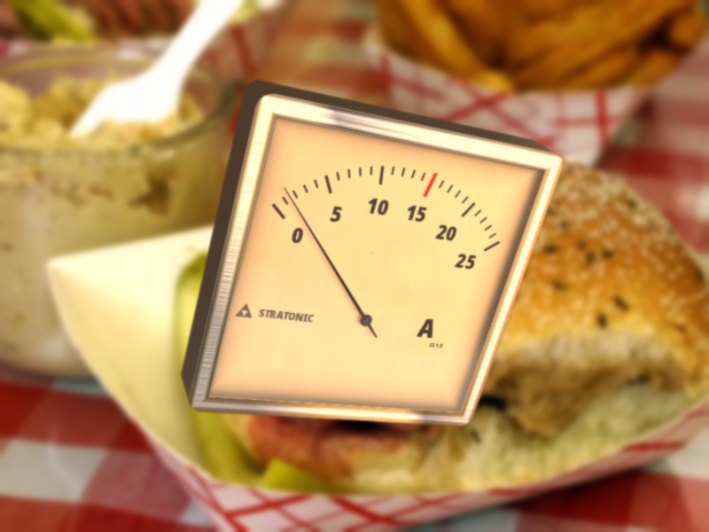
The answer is value=1.5 unit=A
